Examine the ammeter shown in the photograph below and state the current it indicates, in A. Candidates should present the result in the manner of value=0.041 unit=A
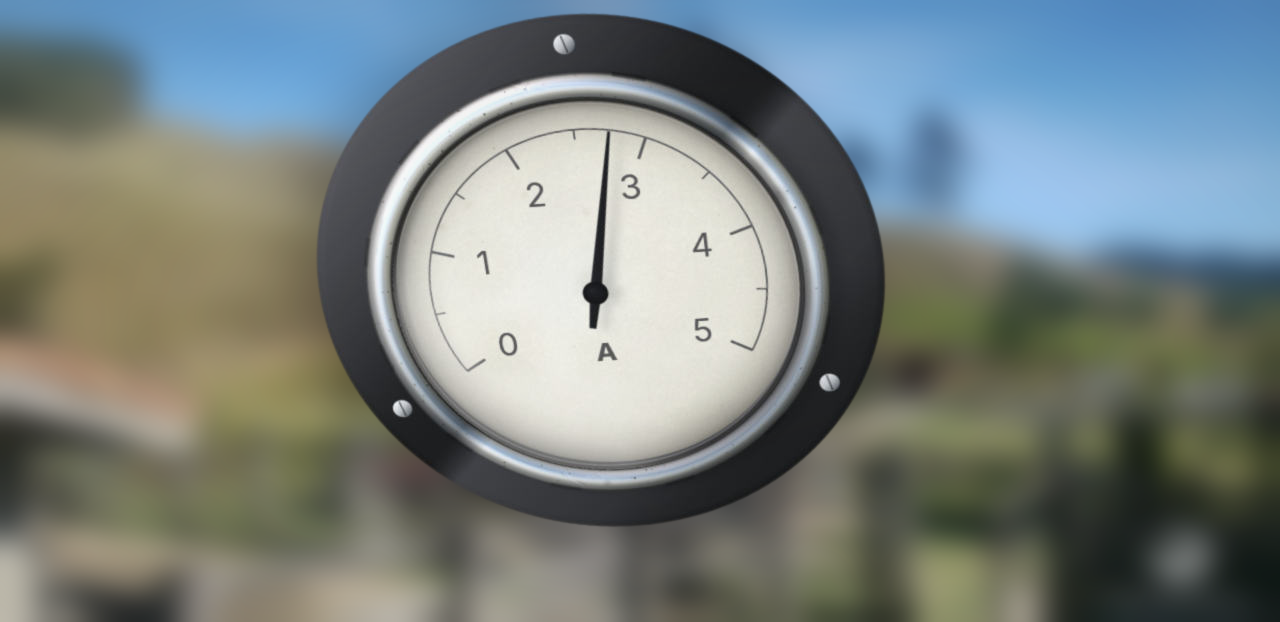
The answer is value=2.75 unit=A
